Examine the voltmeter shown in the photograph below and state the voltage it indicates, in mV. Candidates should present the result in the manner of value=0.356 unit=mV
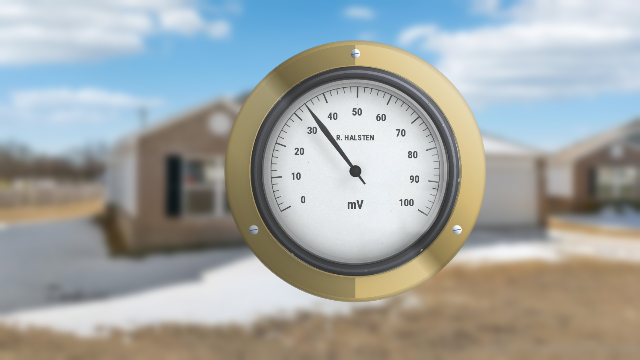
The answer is value=34 unit=mV
